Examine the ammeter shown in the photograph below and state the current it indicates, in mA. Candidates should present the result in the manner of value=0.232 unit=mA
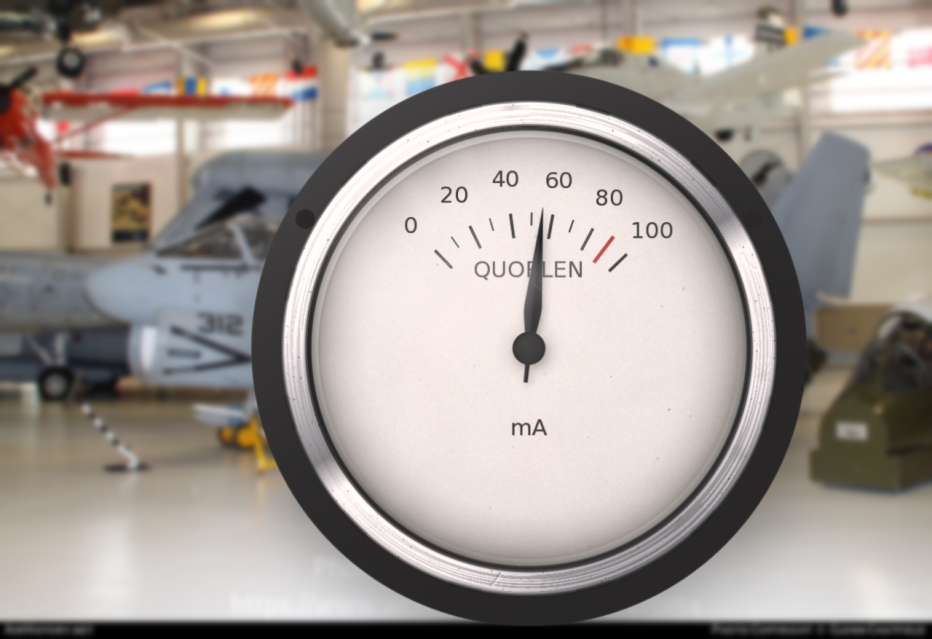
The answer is value=55 unit=mA
